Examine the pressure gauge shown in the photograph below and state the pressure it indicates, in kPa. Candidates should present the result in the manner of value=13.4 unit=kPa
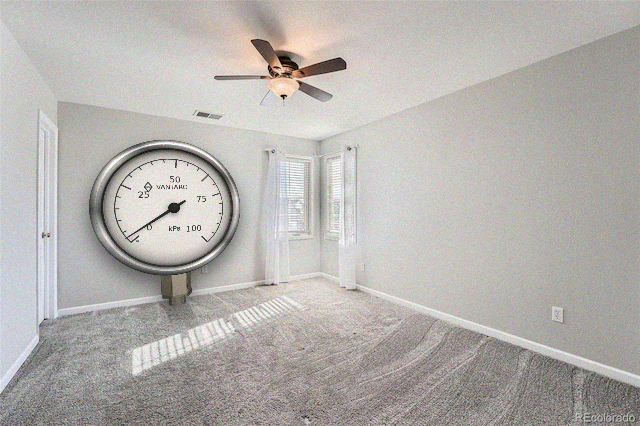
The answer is value=2.5 unit=kPa
